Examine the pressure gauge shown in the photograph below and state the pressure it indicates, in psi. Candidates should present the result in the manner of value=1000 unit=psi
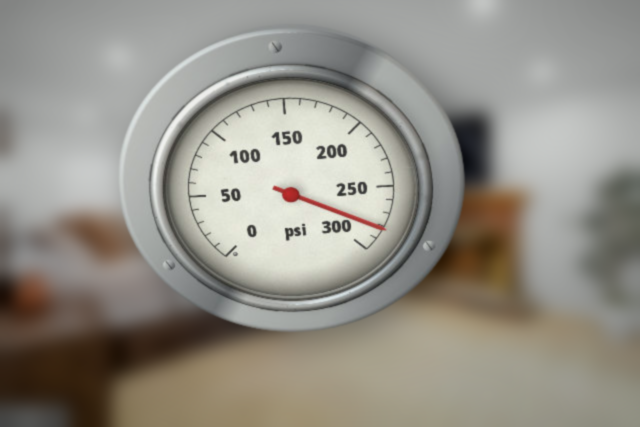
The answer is value=280 unit=psi
